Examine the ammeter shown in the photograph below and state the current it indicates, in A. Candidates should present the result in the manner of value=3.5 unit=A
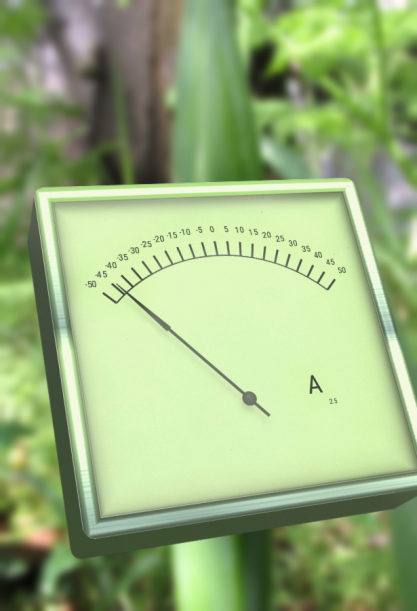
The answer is value=-45 unit=A
